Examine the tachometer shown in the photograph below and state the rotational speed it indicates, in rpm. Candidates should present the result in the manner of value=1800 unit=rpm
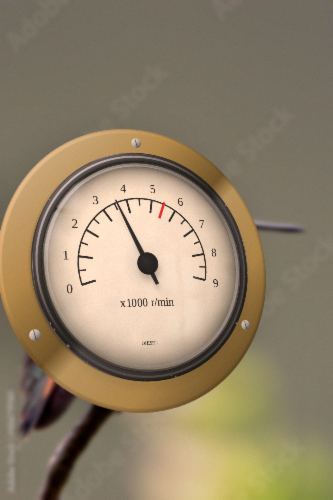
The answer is value=3500 unit=rpm
